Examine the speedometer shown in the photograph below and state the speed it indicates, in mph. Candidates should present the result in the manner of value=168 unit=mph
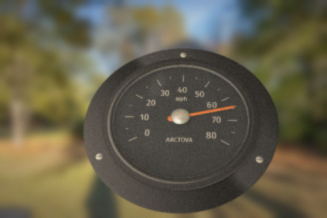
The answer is value=65 unit=mph
